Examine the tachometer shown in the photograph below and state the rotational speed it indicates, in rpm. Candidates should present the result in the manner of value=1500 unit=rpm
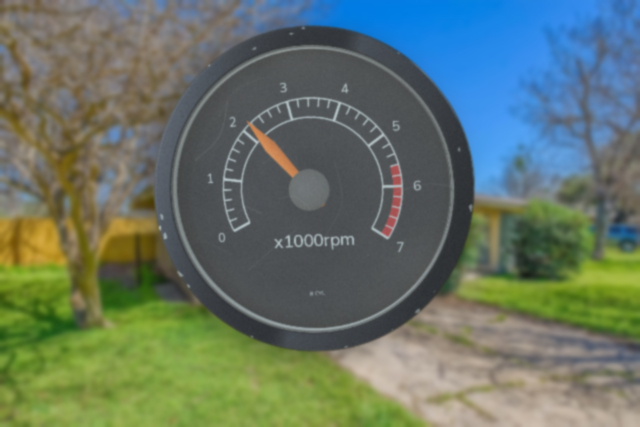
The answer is value=2200 unit=rpm
